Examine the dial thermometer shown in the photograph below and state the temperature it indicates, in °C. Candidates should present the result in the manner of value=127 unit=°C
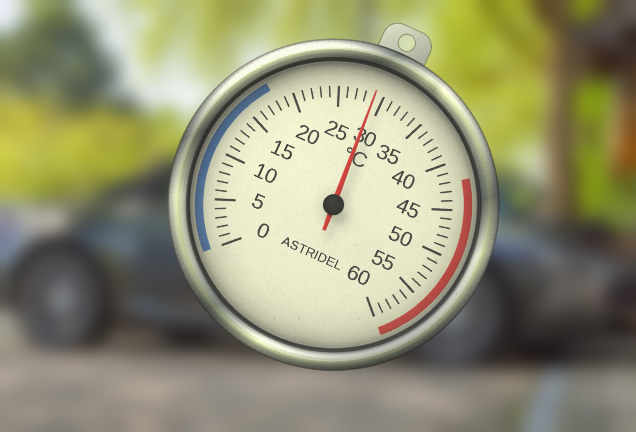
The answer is value=29 unit=°C
